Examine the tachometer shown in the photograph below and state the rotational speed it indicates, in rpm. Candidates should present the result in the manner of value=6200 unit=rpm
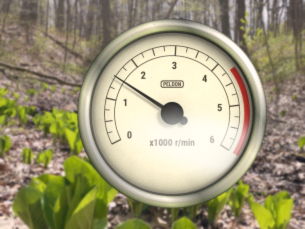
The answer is value=1500 unit=rpm
